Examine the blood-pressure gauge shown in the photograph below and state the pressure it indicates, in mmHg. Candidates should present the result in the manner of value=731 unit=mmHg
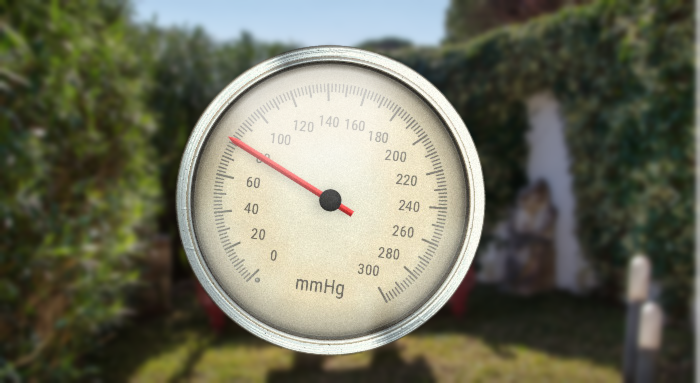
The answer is value=80 unit=mmHg
